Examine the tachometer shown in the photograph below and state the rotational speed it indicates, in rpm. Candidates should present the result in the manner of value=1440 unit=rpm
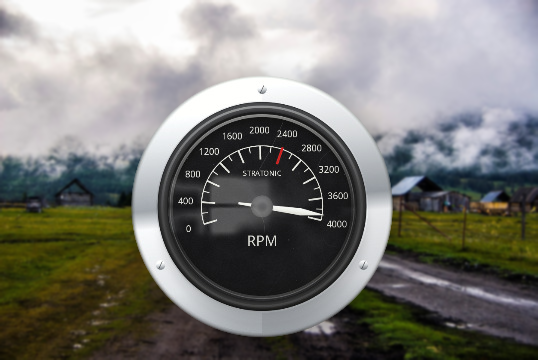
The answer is value=3900 unit=rpm
